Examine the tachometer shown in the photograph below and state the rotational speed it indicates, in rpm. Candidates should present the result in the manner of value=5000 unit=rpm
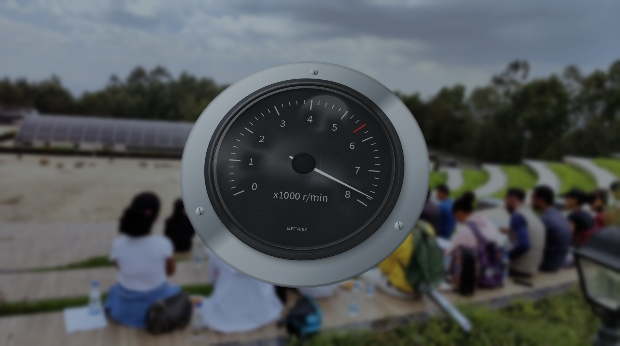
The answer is value=7800 unit=rpm
